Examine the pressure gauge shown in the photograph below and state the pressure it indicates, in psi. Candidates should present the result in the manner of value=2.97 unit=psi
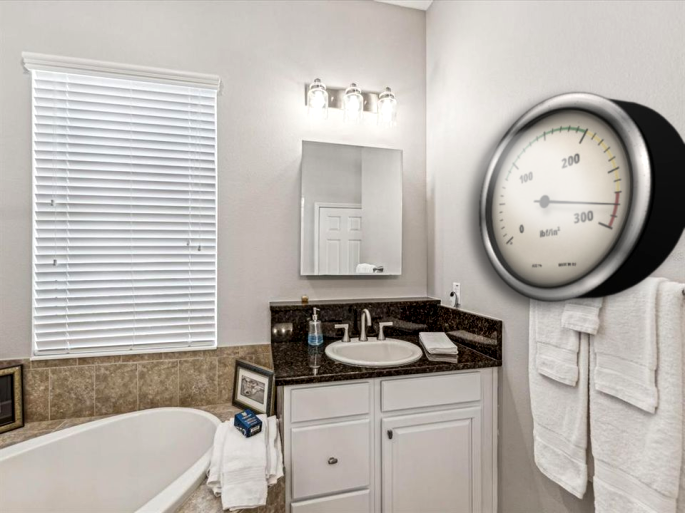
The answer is value=280 unit=psi
